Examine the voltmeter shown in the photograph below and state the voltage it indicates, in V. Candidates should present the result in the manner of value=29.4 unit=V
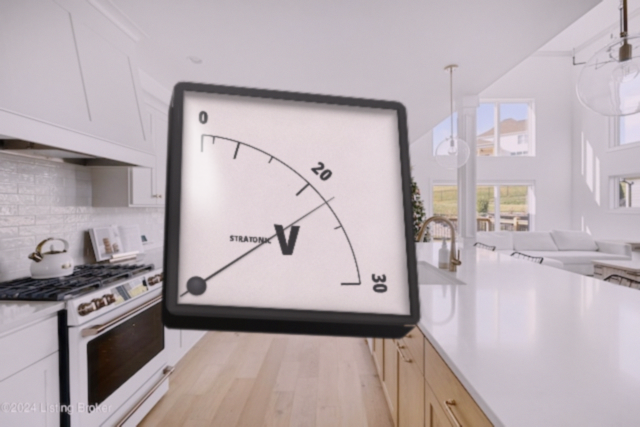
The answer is value=22.5 unit=V
